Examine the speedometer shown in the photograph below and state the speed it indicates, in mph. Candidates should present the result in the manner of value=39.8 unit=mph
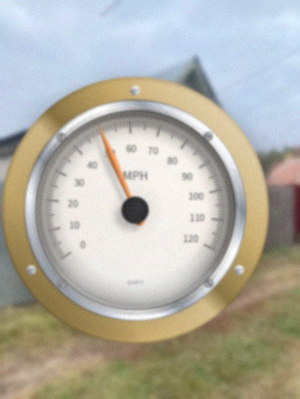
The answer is value=50 unit=mph
